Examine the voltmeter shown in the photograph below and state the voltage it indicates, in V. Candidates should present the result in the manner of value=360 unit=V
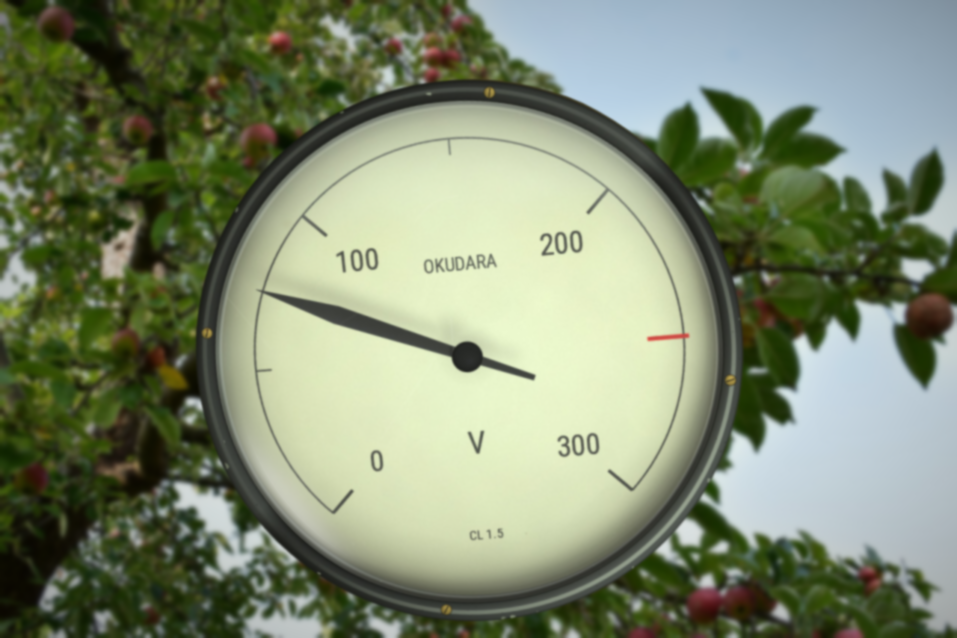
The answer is value=75 unit=V
